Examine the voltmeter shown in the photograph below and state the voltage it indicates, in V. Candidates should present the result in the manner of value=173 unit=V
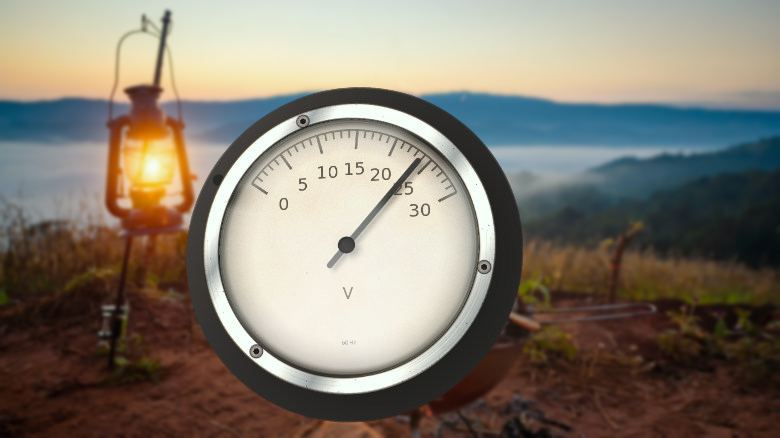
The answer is value=24 unit=V
